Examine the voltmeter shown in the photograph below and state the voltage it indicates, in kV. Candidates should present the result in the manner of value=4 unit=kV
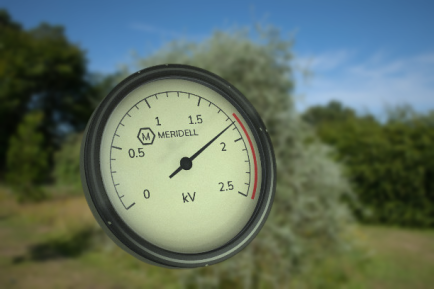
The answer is value=1.85 unit=kV
